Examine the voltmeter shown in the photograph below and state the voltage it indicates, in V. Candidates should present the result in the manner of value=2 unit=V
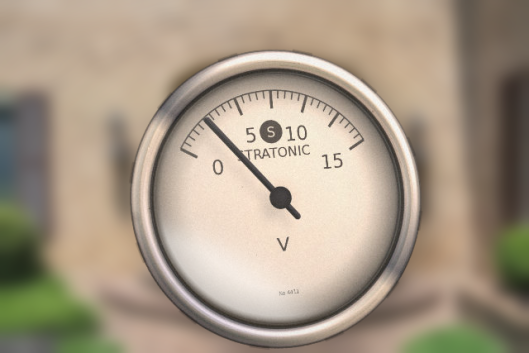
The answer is value=2.5 unit=V
